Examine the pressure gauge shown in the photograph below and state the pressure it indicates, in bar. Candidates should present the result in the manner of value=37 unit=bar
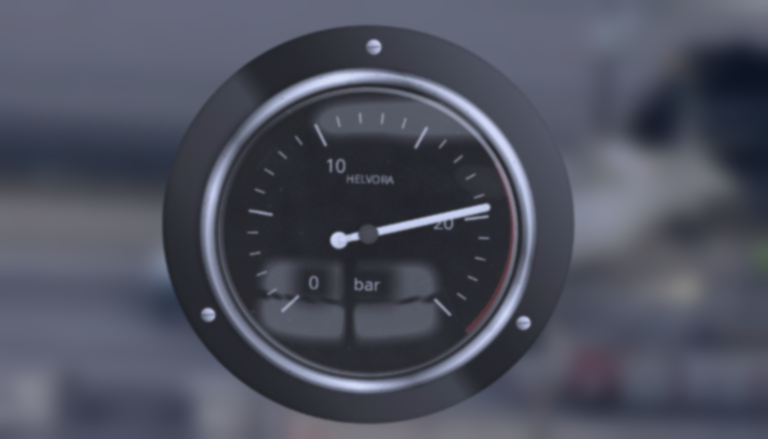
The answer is value=19.5 unit=bar
